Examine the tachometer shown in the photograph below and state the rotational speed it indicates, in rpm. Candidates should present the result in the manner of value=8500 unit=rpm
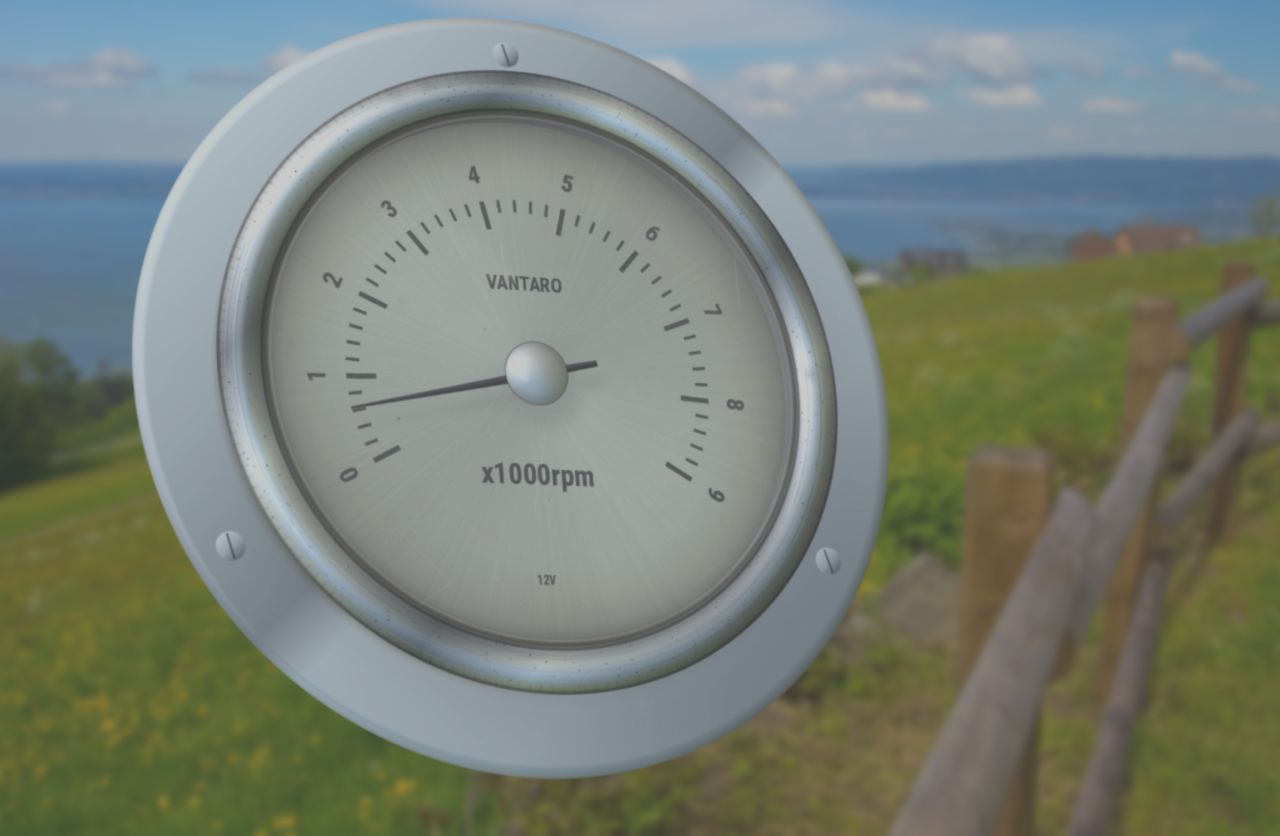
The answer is value=600 unit=rpm
